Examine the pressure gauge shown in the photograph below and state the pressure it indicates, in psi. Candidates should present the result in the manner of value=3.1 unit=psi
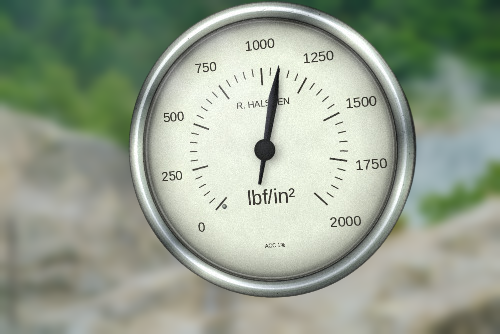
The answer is value=1100 unit=psi
